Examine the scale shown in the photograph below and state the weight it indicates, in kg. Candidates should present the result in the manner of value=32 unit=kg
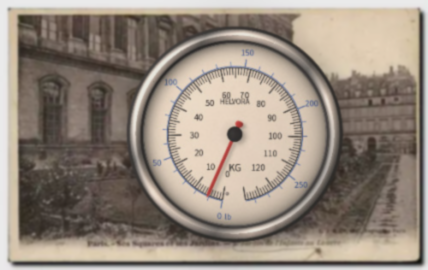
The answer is value=5 unit=kg
